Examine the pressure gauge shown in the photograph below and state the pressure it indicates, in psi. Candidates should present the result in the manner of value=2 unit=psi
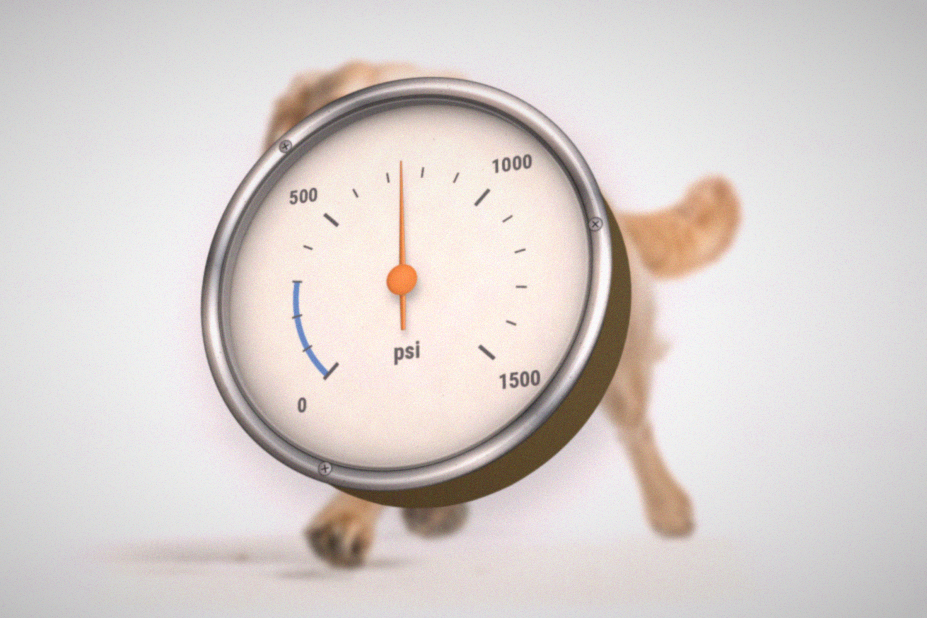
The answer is value=750 unit=psi
